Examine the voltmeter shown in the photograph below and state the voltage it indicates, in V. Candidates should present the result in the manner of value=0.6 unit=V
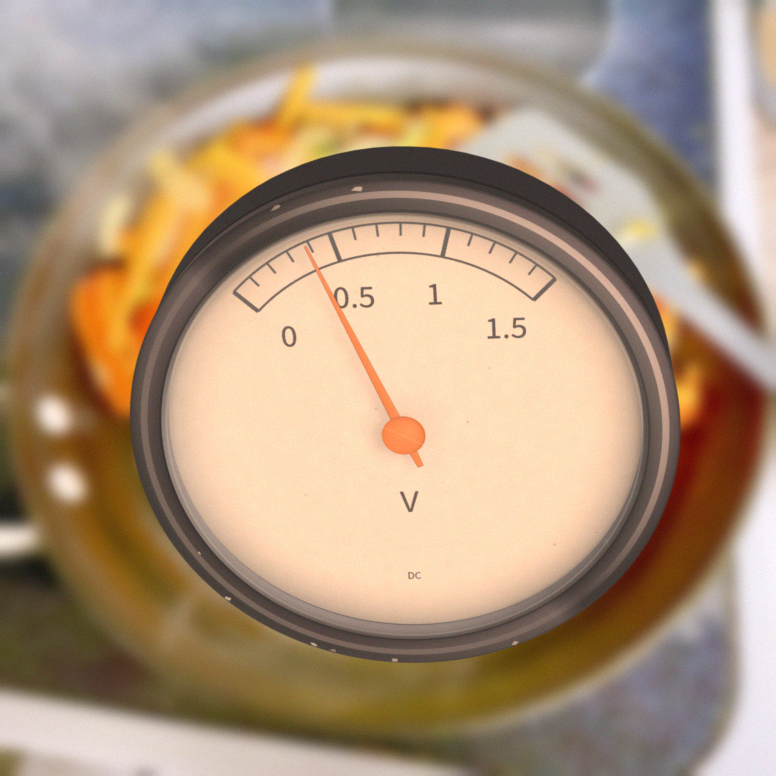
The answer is value=0.4 unit=V
